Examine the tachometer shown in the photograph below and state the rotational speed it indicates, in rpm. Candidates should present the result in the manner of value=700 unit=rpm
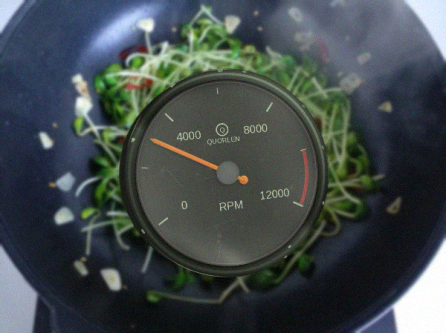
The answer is value=3000 unit=rpm
